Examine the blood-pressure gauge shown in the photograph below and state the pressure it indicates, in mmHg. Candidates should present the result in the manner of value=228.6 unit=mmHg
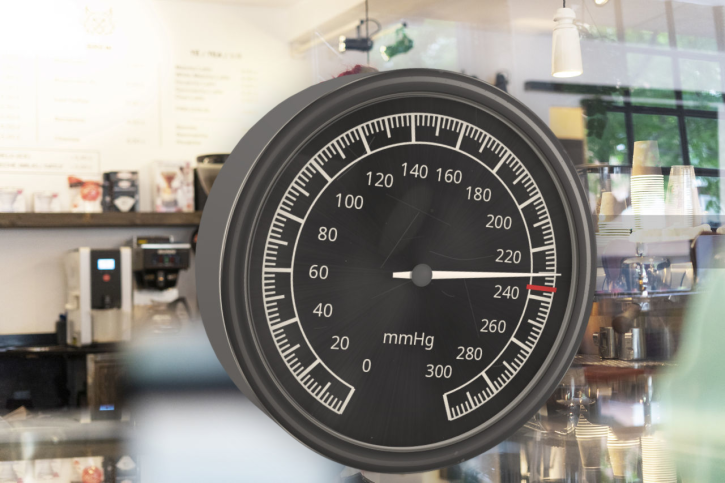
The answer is value=230 unit=mmHg
